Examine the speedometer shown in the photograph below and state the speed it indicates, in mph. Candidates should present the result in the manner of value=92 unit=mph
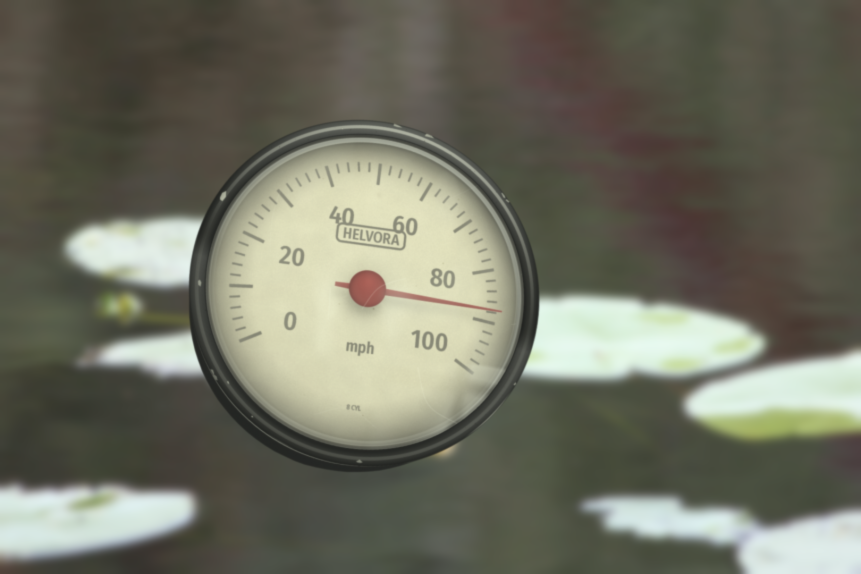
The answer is value=88 unit=mph
